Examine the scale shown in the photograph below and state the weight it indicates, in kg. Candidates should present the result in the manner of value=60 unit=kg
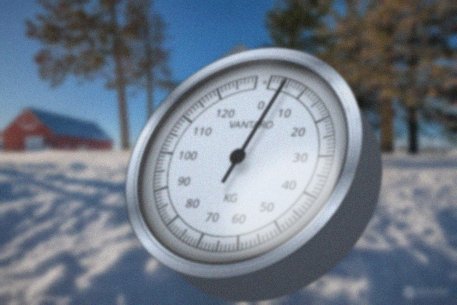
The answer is value=5 unit=kg
